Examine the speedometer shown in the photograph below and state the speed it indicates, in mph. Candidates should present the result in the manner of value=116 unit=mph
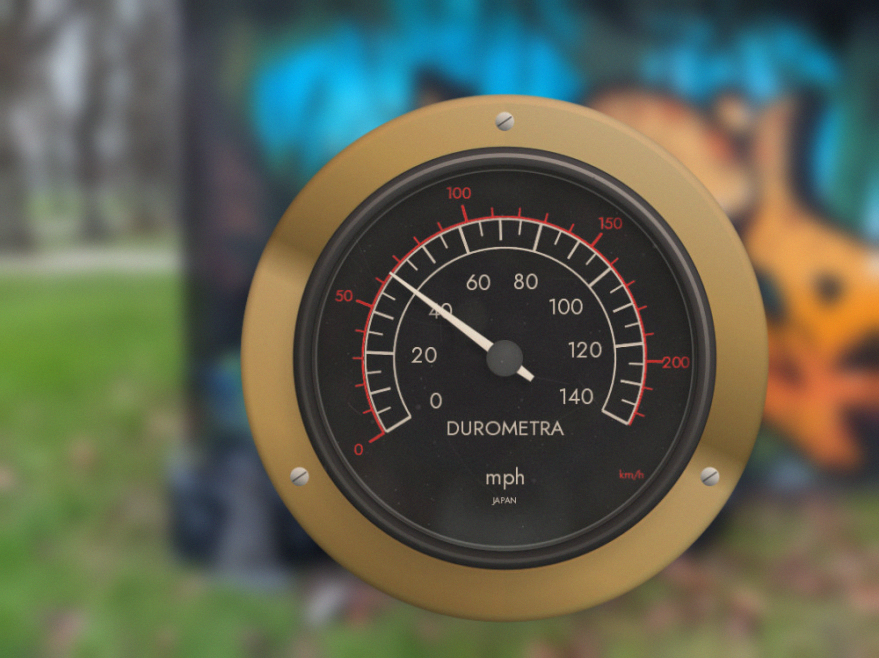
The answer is value=40 unit=mph
